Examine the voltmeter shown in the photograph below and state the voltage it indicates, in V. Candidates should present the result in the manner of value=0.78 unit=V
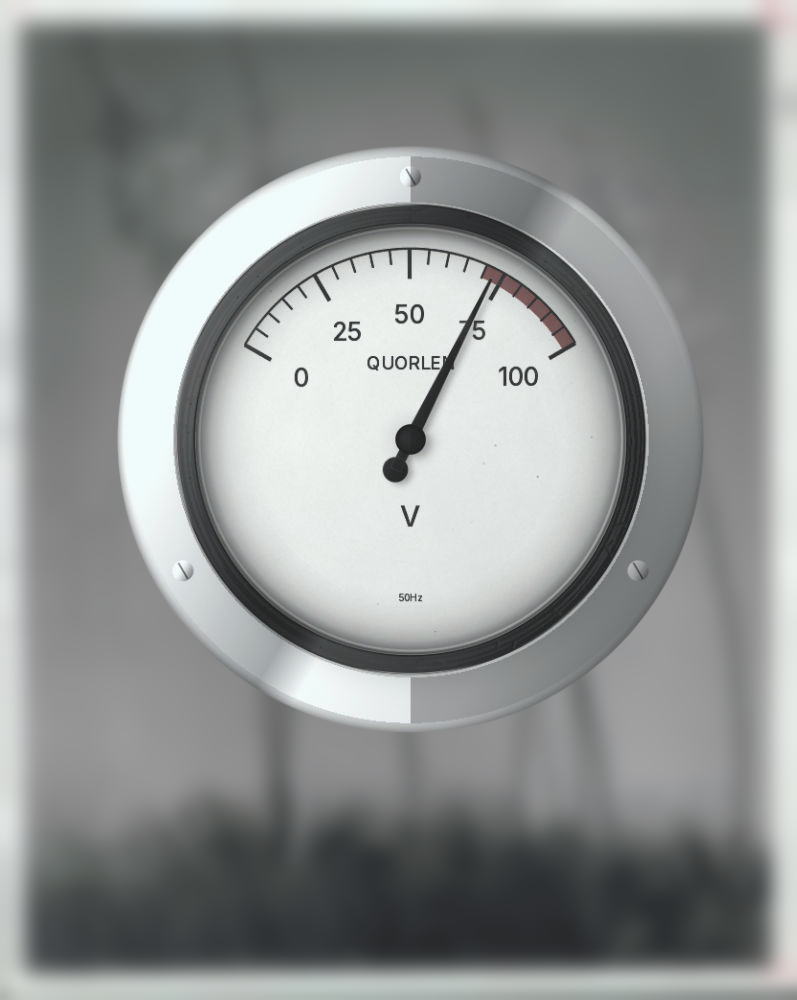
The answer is value=72.5 unit=V
